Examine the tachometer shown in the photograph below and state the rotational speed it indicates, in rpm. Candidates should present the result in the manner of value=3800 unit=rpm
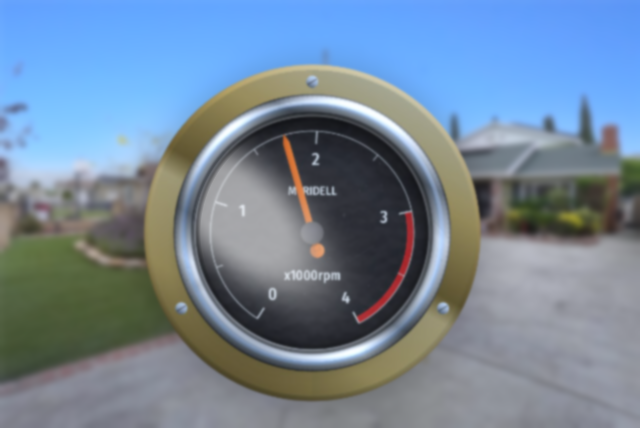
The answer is value=1750 unit=rpm
